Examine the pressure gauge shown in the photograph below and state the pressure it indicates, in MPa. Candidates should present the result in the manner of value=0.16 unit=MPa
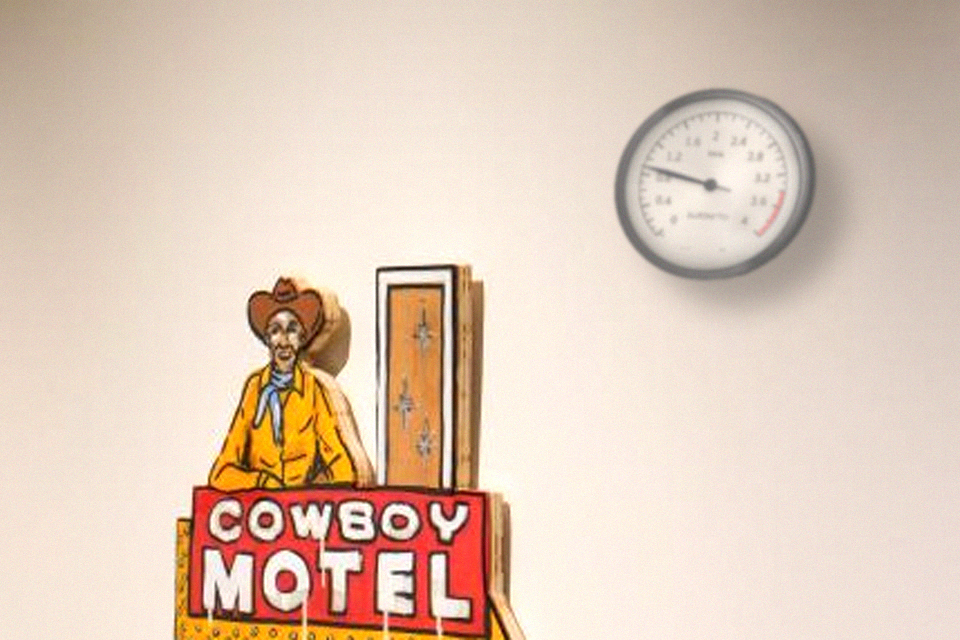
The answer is value=0.9 unit=MPa
